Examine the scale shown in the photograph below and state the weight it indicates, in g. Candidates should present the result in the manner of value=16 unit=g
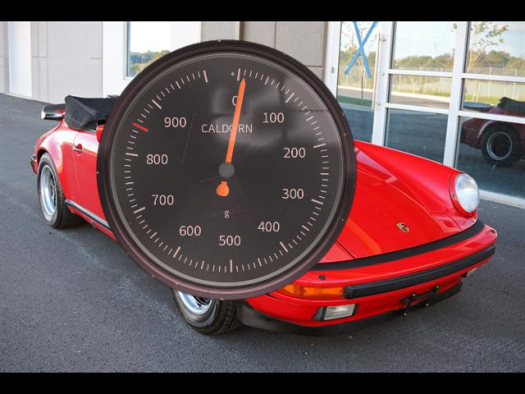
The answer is value=10 unit=g
